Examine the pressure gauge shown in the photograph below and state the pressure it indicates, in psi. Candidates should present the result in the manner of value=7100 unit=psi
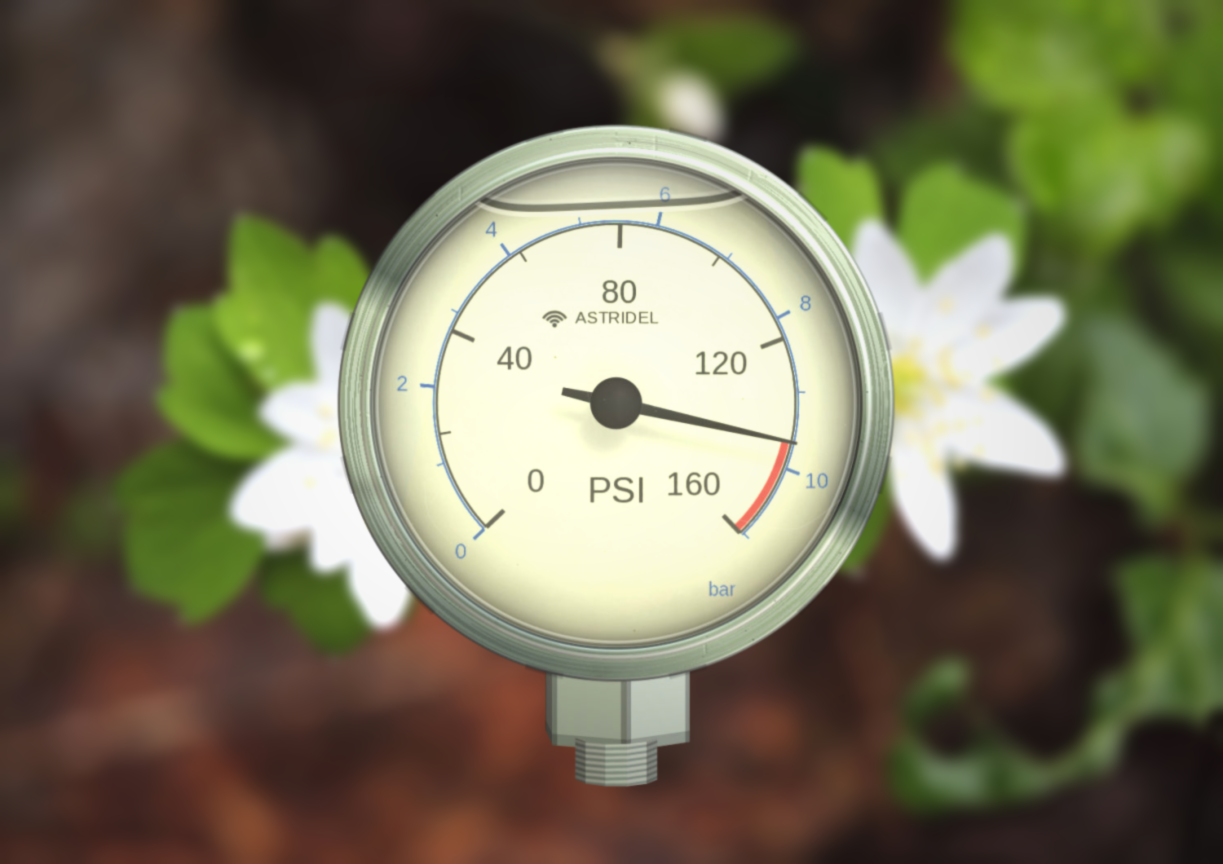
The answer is value=140 unit=psi
